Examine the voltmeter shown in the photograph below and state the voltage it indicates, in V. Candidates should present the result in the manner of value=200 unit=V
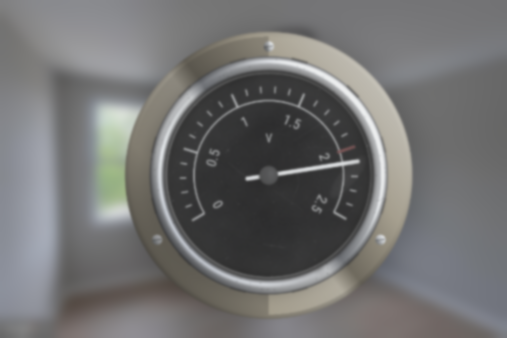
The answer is value=2.1 unit=V
